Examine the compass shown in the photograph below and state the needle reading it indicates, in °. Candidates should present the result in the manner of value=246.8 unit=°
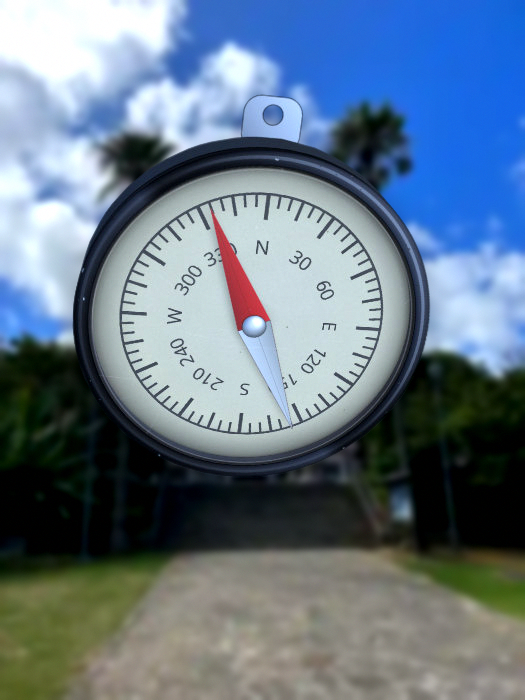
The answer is value=335 unit=°
